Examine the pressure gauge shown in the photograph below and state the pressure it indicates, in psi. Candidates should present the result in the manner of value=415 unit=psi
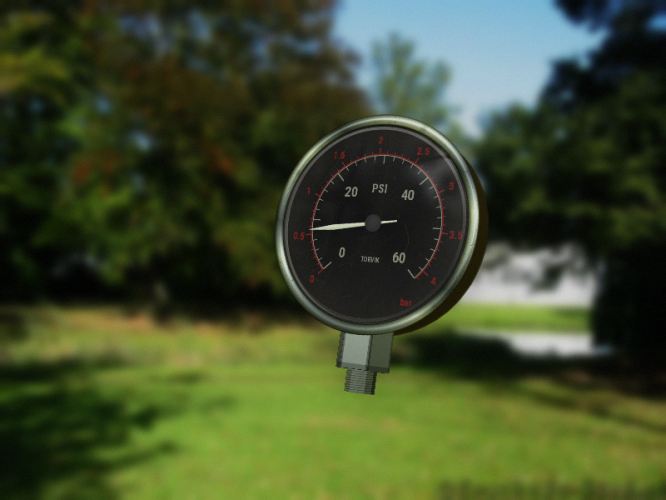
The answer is value=8 unit=psi
